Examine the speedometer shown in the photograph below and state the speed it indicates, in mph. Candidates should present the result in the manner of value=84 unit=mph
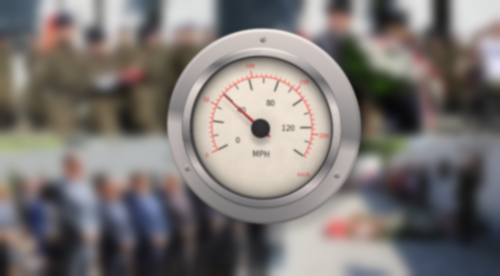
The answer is value=40 unit=mph
